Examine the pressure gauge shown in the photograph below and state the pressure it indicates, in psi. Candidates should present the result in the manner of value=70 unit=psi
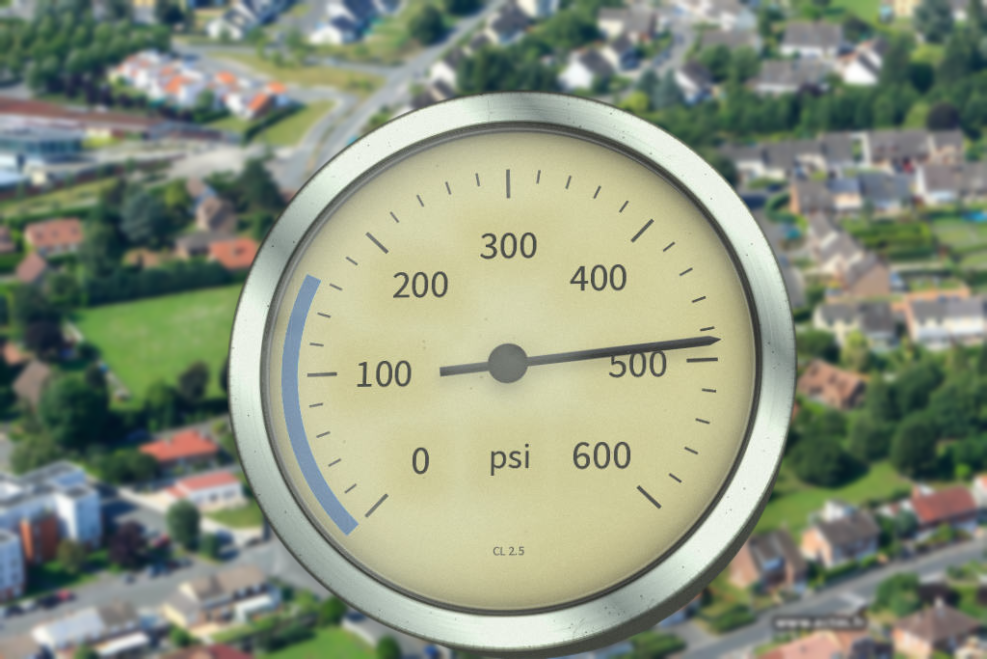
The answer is value=490 unit=psi
